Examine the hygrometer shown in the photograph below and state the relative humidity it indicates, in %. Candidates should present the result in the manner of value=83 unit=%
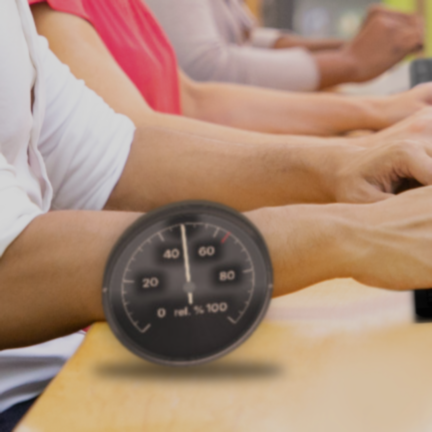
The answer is value=48 unit=%
